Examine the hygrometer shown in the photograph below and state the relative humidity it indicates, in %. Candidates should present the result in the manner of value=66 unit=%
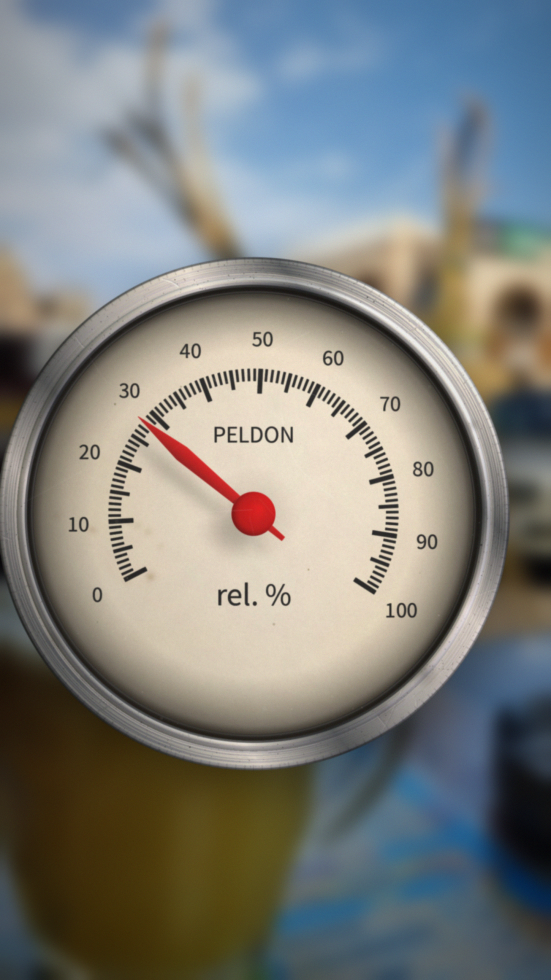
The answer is value=28 unit=%
